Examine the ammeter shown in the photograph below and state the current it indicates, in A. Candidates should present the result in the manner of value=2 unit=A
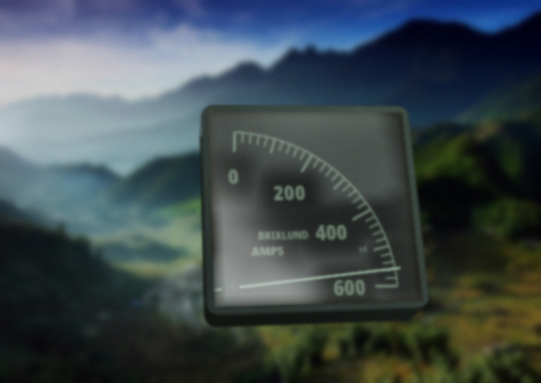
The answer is value=560 unit=A
